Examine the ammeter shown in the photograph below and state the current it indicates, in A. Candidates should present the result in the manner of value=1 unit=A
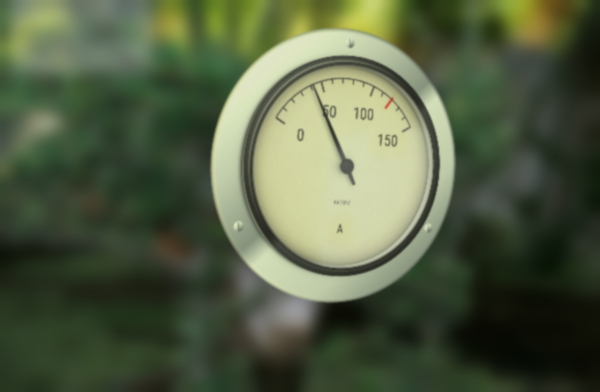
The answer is value=40 unit=A
